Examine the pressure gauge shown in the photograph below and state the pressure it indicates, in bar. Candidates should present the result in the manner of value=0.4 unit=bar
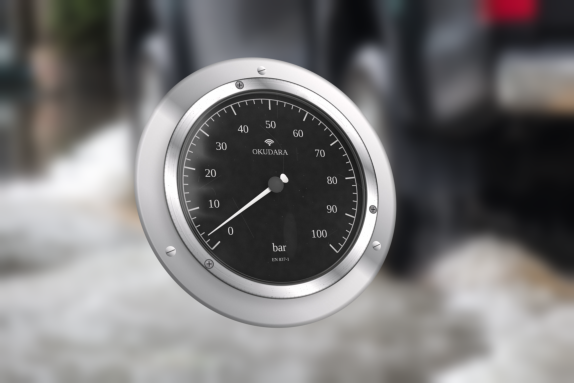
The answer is value=3 unit=bar
